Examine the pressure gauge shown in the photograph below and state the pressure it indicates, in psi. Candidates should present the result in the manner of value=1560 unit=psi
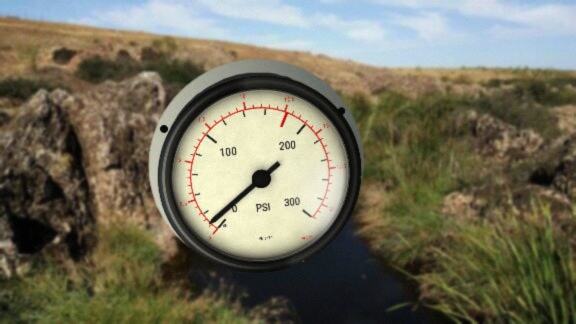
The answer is value=10 unit=psi
